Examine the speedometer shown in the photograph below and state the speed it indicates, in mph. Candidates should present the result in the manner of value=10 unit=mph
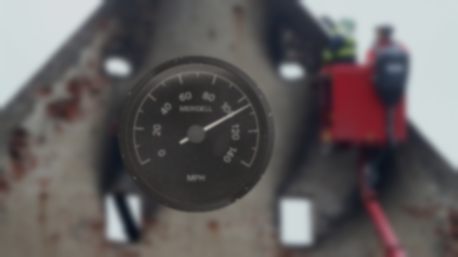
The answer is value=105 unit=mph
